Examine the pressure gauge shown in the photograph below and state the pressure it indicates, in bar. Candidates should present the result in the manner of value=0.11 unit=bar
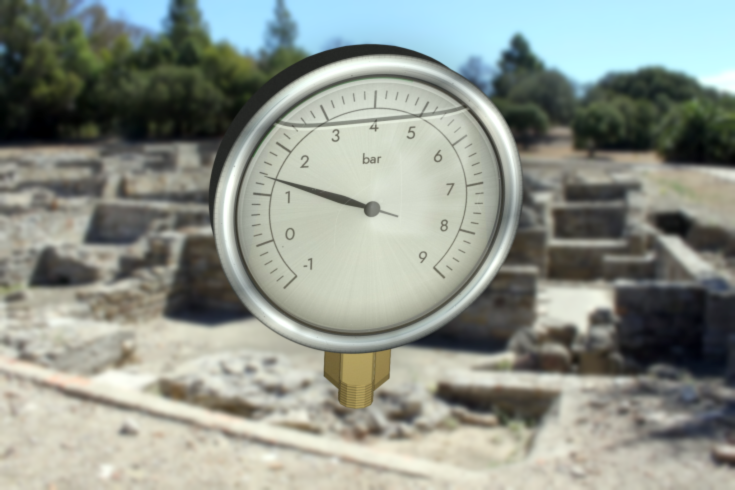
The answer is value=1.4 unit=bar
